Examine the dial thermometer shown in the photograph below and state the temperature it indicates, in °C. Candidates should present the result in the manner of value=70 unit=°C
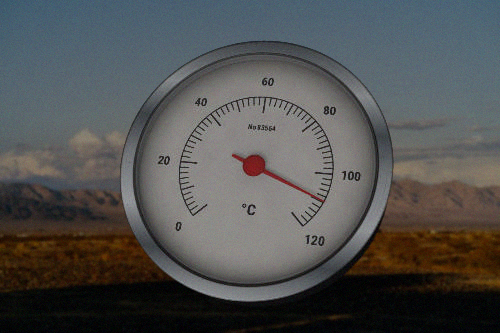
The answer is value=110 unit=°C
